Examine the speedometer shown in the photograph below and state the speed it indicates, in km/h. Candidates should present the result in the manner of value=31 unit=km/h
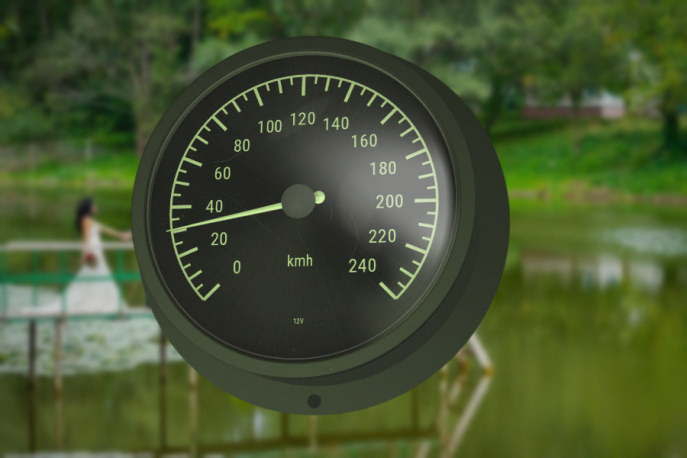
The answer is value=30 unit=km/h
